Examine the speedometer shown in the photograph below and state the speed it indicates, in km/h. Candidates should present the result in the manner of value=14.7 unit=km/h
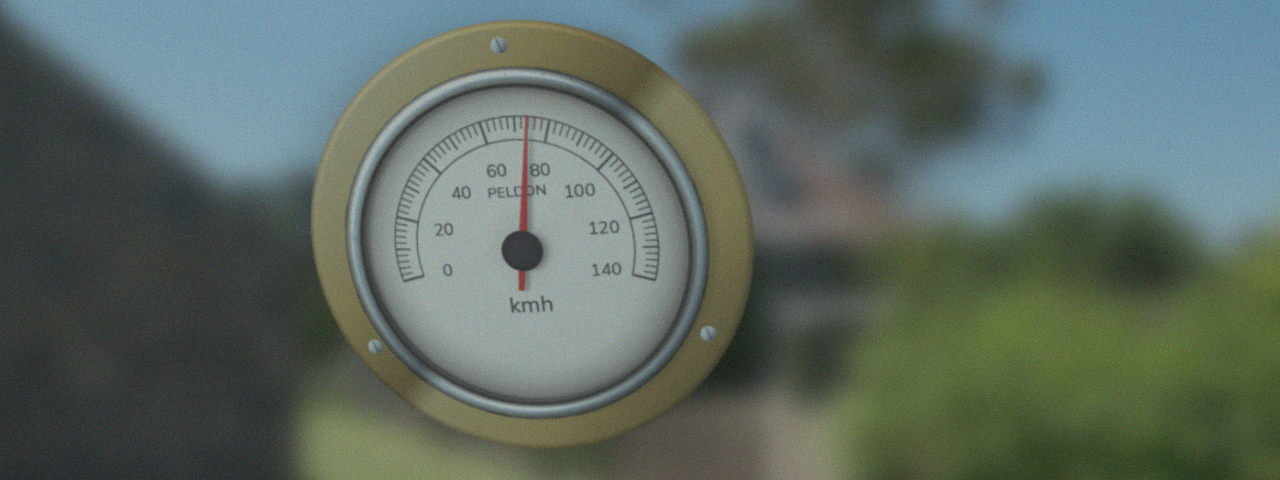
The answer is value=74 unit=km/h
